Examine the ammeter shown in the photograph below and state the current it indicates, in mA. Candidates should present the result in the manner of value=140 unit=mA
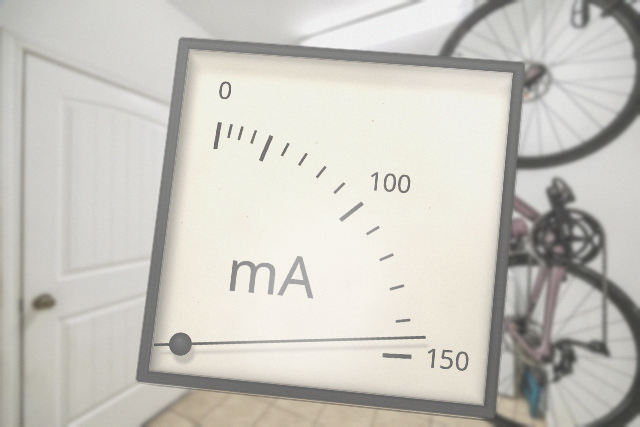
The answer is value=145 unit=mA
